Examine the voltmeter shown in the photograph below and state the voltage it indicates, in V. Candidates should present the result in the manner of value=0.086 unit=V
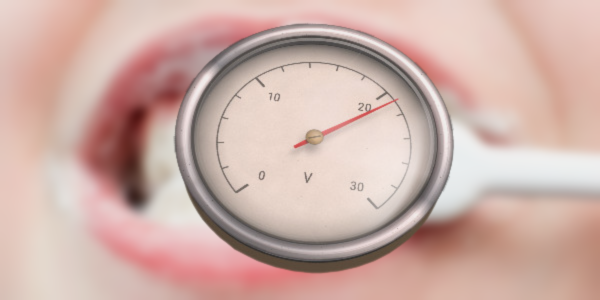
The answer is value=21 unit=V
